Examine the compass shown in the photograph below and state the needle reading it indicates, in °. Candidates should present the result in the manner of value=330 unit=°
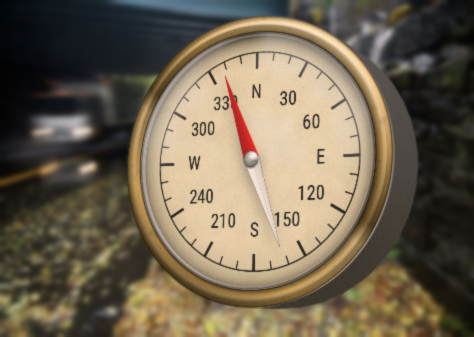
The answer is value=340 unit=°
